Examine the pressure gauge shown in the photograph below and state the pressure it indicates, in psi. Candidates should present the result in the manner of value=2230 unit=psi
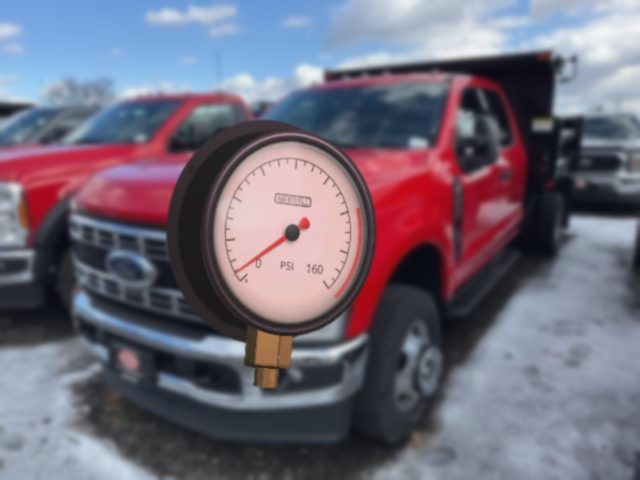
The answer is value=5 unit=psi
